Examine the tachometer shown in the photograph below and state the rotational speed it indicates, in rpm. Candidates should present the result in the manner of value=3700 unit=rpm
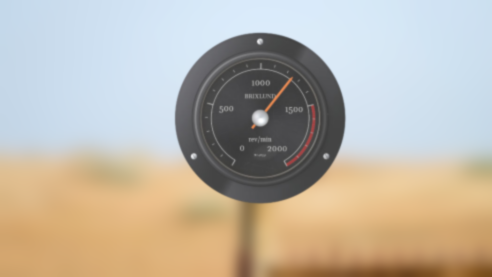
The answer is value=1250 unit=rpm
